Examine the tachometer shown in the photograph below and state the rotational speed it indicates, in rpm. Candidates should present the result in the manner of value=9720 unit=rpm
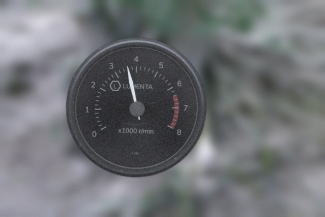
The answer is value=3600 unit=rpm
